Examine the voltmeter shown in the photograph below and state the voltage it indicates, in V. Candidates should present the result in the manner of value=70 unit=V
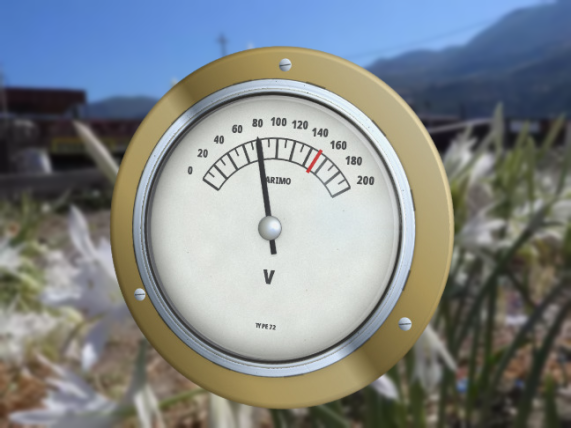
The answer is value=80 unit=V
